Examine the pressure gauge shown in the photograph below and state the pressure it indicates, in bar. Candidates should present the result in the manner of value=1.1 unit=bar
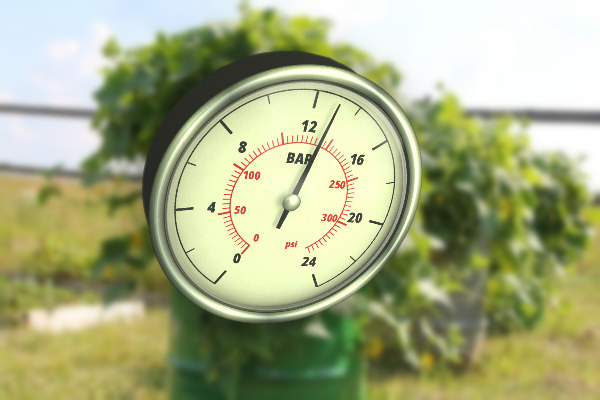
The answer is value=13 unit=bar
